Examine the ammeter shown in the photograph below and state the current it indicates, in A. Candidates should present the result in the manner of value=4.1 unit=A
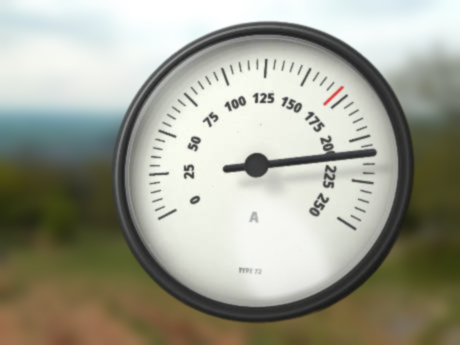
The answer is value=210 unit=A
